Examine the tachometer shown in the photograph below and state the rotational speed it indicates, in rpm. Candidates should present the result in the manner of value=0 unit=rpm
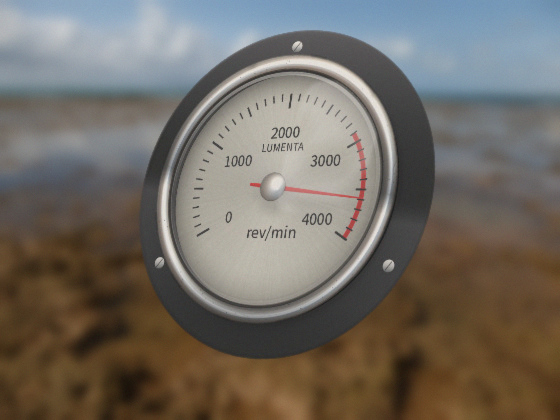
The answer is value=3600 unit=rpm
